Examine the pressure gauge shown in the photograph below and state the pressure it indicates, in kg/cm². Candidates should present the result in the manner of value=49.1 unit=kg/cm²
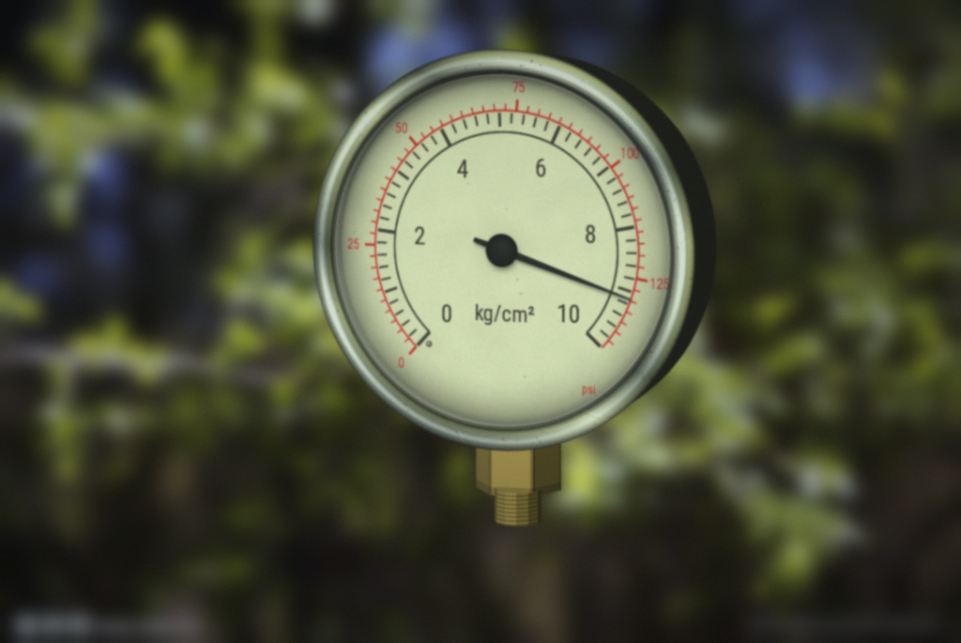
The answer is value=9.1 unit=kg/cm²
